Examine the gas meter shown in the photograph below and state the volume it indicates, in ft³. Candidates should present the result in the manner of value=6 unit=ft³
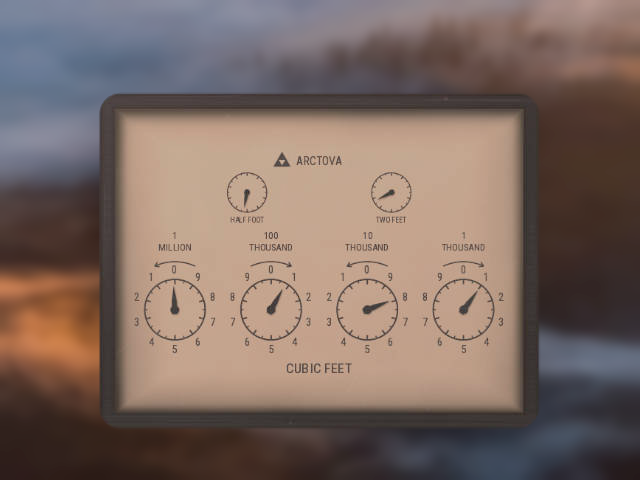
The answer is value=8100 unit=ft³
